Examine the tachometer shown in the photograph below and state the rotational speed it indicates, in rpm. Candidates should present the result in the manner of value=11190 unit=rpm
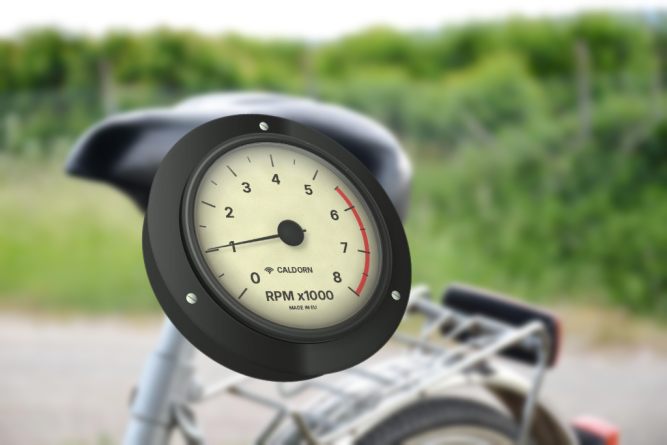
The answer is value=1000 unit=rpm
